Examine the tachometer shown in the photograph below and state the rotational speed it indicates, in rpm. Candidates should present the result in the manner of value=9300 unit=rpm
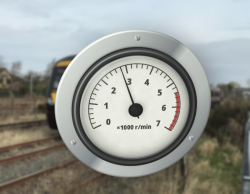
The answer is value=2800 unit=rpm
